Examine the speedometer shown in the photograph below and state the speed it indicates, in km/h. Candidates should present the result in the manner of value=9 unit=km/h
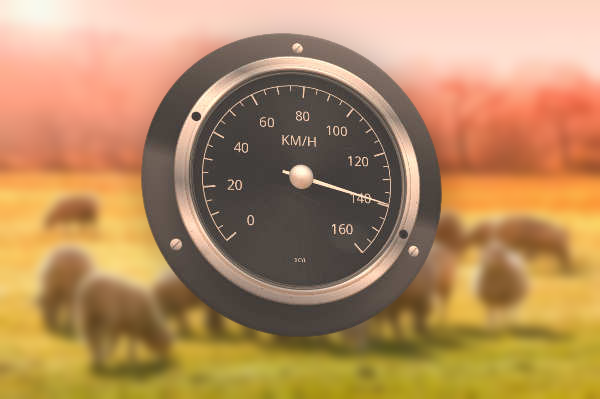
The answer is value=140 unit=km/h
